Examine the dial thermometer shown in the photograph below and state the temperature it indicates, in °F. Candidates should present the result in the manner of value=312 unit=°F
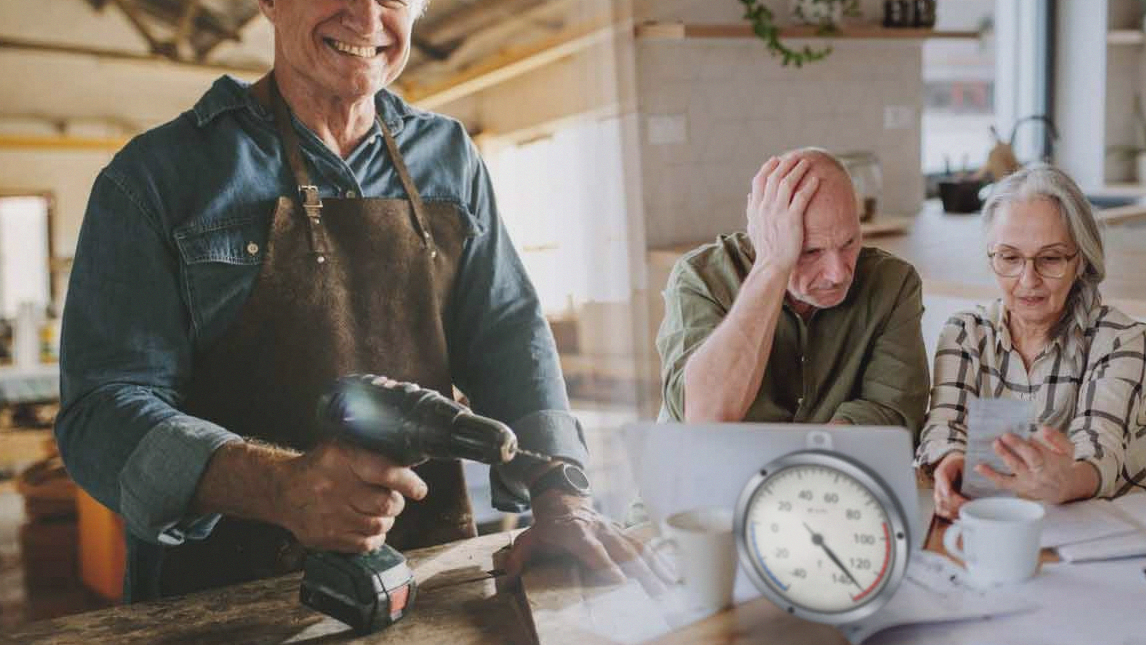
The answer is value=132 unit=°F
